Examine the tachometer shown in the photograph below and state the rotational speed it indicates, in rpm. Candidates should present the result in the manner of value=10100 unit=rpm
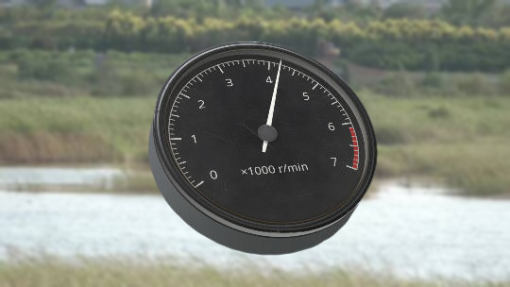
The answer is value=4200 unit=rpm
